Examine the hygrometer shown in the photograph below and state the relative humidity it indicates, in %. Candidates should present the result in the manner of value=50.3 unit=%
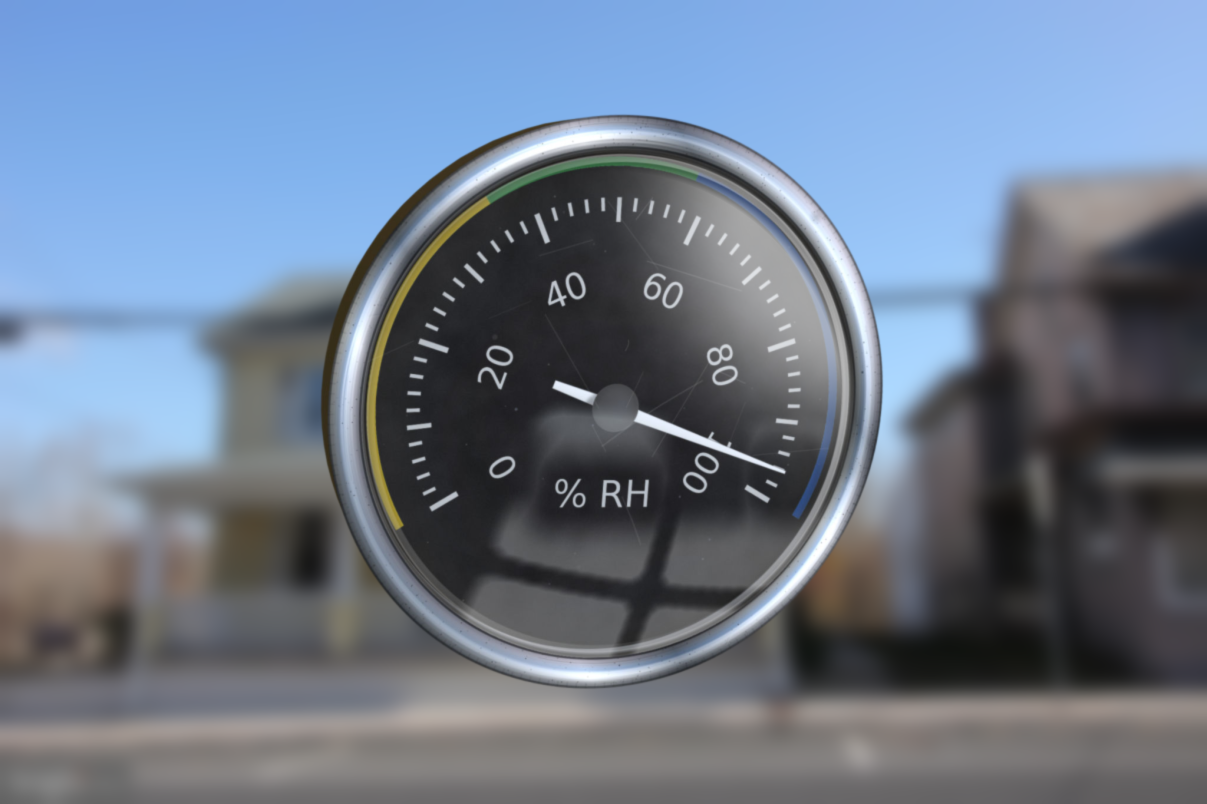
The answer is value=96 unit=%
